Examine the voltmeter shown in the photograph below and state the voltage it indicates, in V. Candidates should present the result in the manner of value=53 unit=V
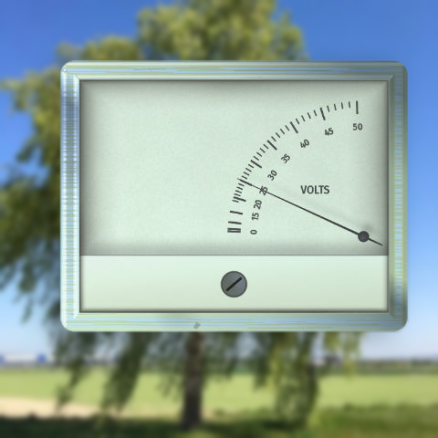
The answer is value=25 unit=V
